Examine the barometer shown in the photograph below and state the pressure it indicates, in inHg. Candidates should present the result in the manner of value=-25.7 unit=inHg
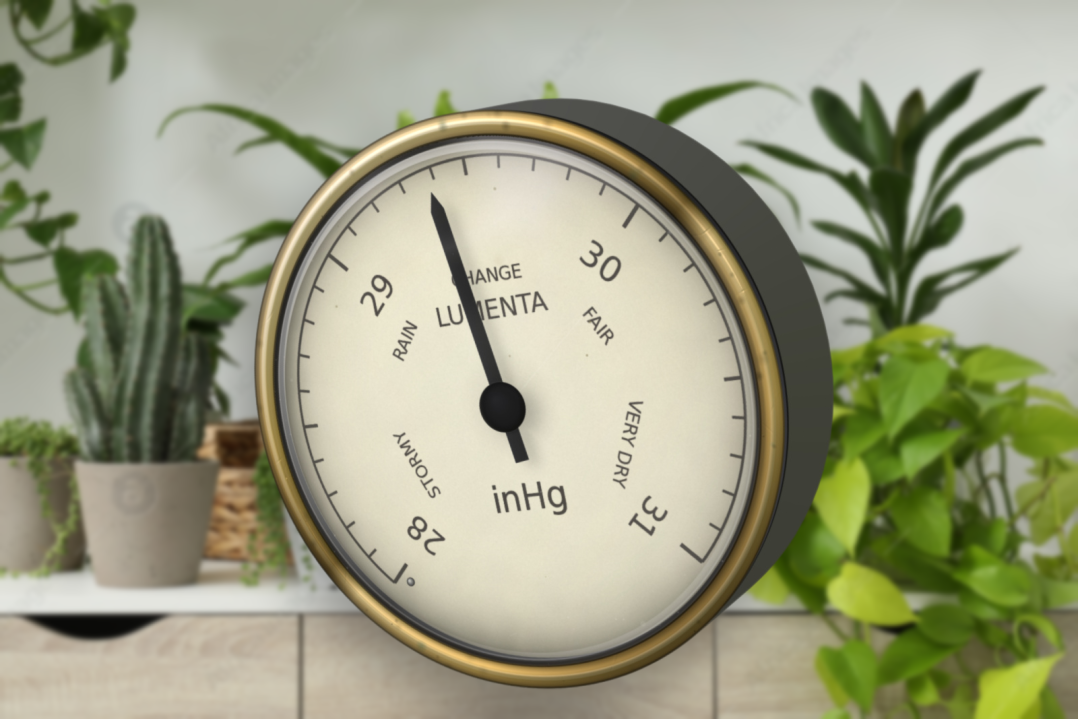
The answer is value=29.4 unit=inHg
